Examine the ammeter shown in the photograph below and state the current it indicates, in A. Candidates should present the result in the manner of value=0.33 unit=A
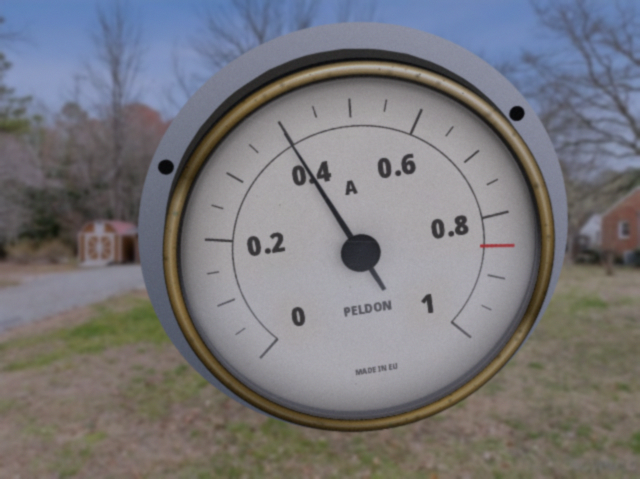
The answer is value=0.4 unit=A
